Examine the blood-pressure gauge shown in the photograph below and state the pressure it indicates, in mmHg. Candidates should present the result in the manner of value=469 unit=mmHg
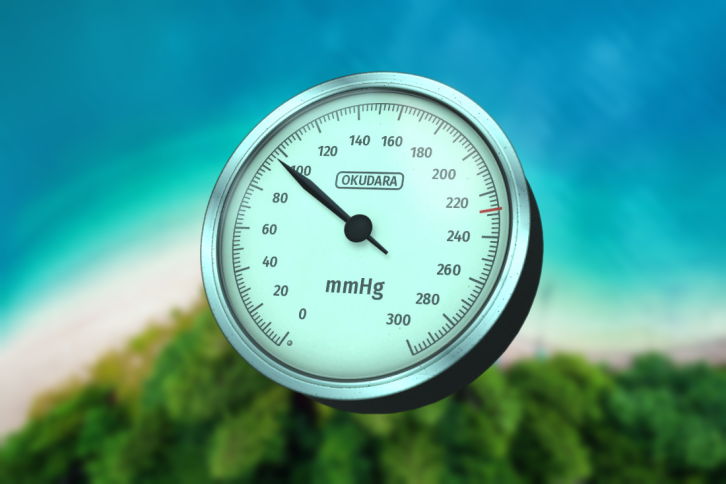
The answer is value=96 unit=mmHg
